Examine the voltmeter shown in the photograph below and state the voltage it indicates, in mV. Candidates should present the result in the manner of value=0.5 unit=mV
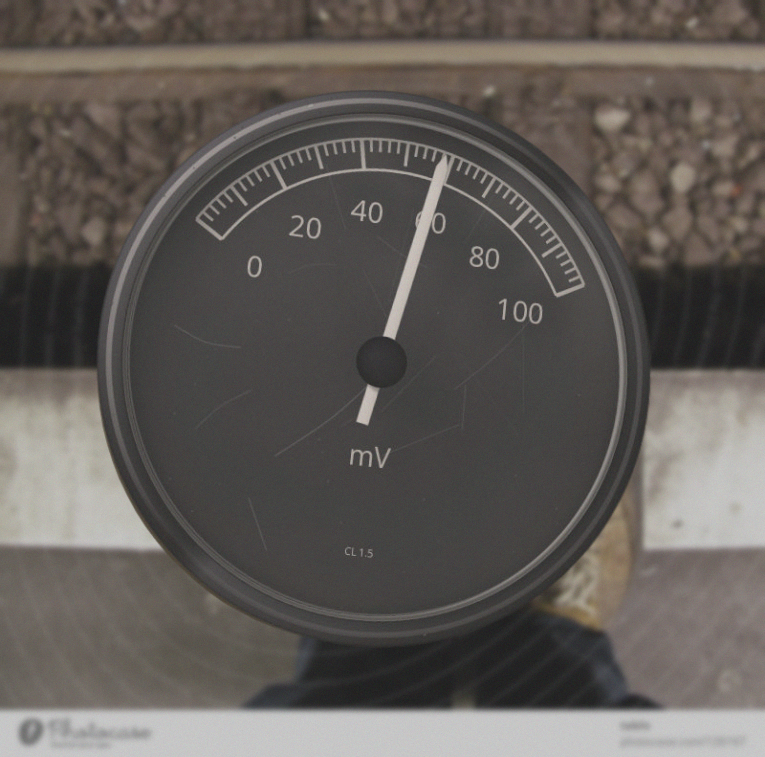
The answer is value=58 unit=mV
